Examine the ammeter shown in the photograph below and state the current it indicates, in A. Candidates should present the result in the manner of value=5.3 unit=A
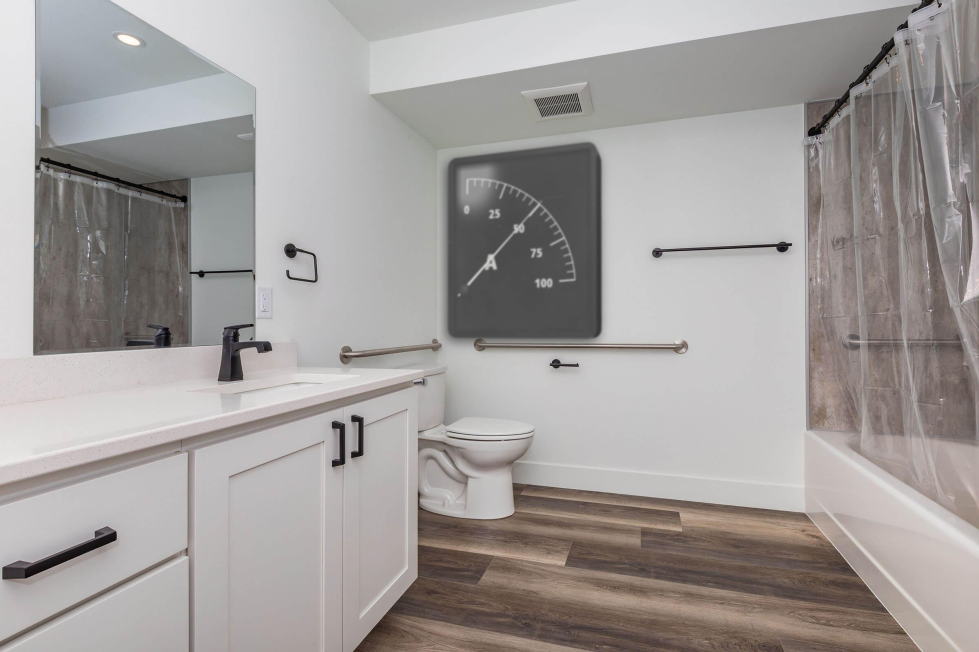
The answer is value=50 unit=A
